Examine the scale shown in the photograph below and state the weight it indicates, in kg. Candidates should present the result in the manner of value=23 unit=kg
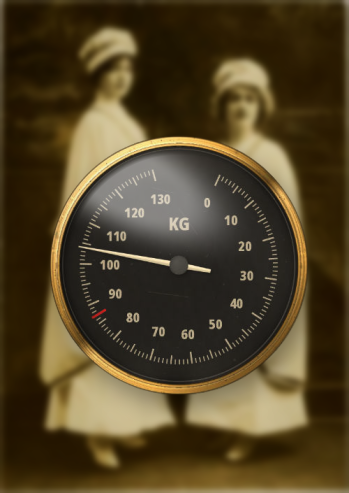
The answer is value=104 unit=kg
